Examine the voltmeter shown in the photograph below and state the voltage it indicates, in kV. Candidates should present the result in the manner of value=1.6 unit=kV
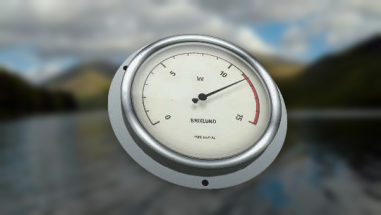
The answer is value=11.5 unit=kV
